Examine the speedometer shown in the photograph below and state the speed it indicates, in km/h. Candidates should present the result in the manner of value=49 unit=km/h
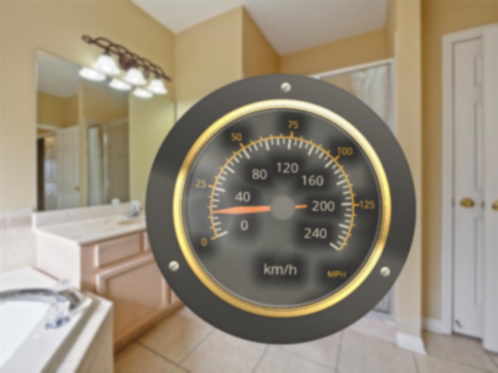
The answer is value=20 unit=km/h
